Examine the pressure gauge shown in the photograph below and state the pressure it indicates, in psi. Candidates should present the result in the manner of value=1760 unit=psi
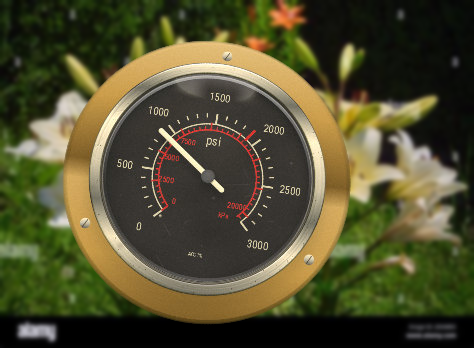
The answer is value=900 unit=psi
